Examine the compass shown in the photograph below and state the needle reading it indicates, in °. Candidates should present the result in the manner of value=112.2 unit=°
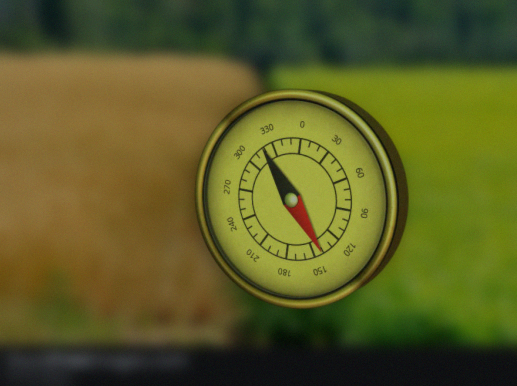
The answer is value=140 unit=°
